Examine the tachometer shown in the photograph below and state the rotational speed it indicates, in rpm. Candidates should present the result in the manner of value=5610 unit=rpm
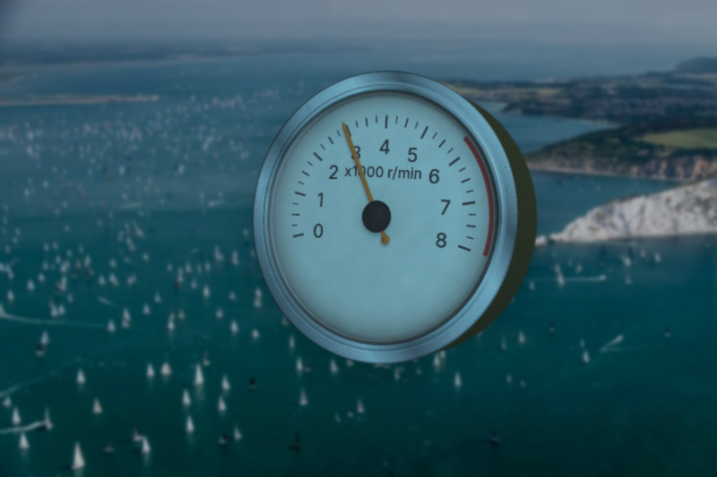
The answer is value=3000 unit=rpm
